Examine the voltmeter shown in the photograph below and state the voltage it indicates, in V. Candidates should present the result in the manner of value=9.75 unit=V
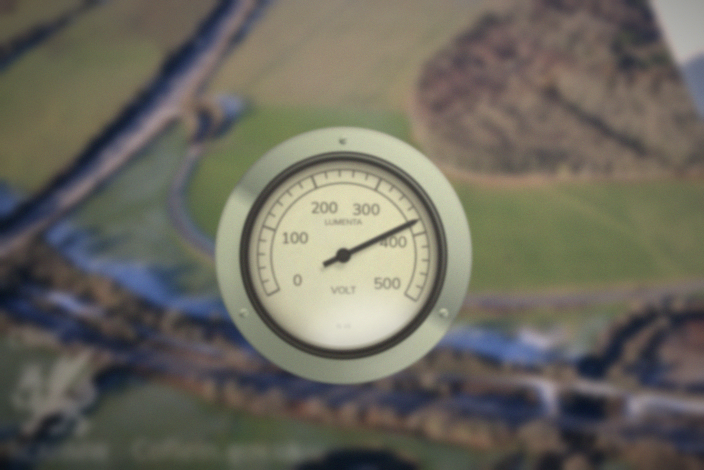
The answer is value=380 unit=V
